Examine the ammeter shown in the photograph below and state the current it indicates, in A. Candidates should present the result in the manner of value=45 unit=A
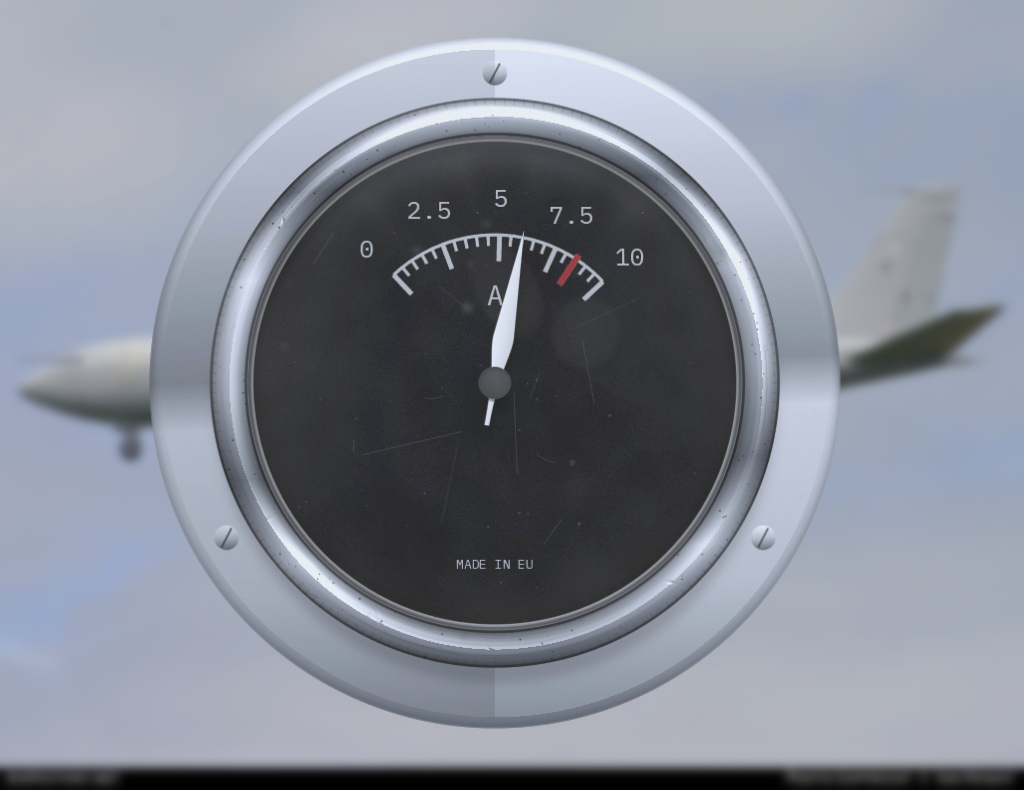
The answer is value=6 unit=A
